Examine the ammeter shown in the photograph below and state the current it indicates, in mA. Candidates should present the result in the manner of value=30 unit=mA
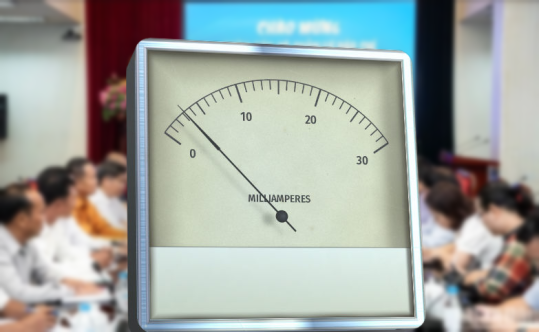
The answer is value=3 unit=mA
